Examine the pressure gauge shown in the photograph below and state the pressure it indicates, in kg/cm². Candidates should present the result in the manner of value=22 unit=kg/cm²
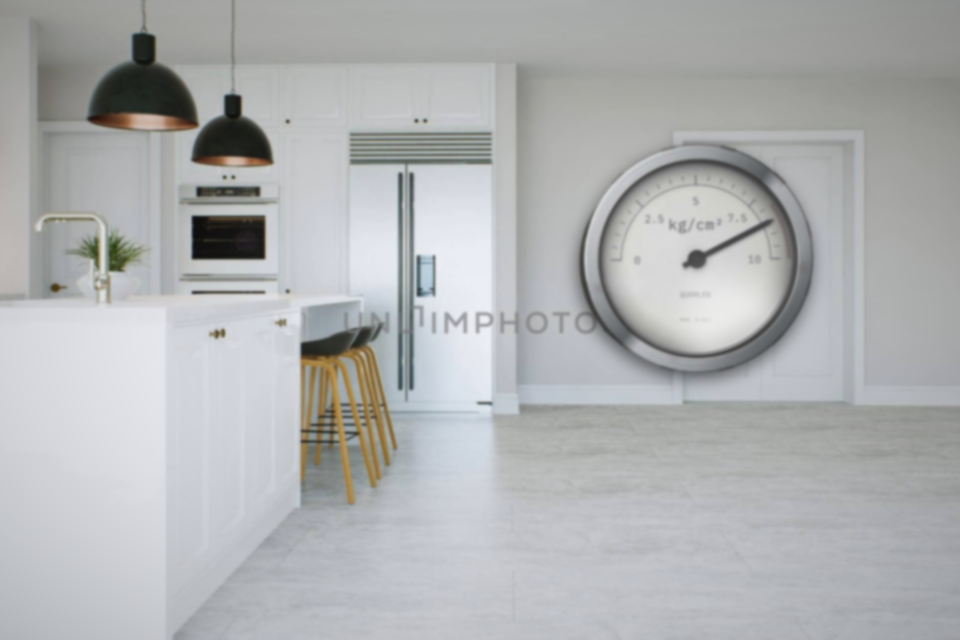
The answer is value=8.5 unit=kg/cm²
